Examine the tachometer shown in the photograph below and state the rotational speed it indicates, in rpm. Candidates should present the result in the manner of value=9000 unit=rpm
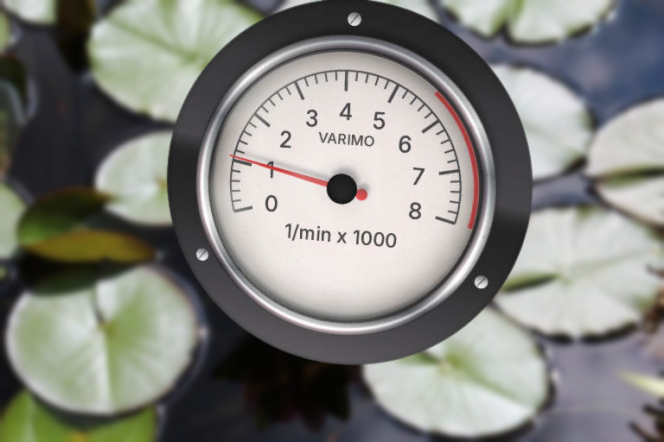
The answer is value=1100 unit=rpm
